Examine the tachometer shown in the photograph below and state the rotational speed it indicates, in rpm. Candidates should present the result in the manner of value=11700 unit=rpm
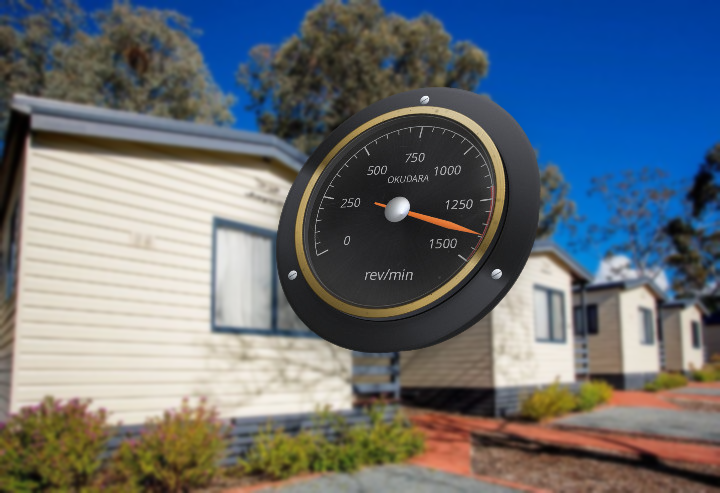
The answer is value=1400 unit=rpm
